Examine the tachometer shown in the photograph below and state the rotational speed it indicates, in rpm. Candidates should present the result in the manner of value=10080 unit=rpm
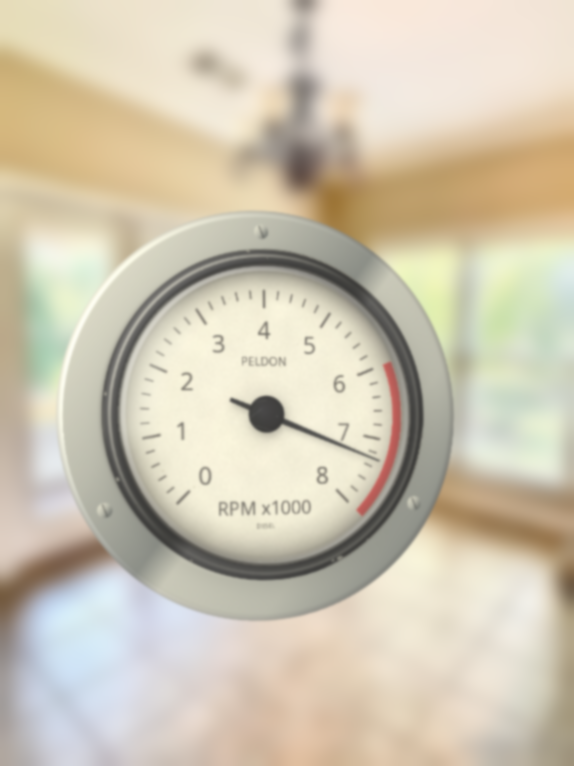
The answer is value=7300 unit=rpm
